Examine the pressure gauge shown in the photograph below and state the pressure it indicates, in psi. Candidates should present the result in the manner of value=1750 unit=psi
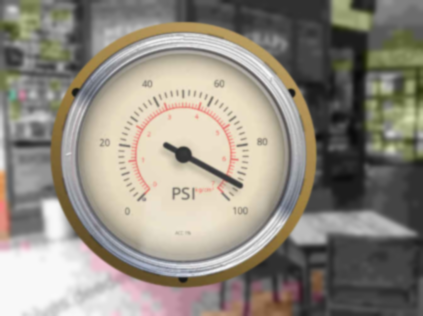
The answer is value=94 unit=psi
